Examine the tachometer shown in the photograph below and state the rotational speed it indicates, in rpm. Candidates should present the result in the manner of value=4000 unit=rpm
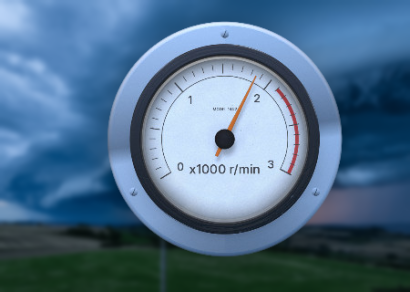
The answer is value=1850 unit=rpm
